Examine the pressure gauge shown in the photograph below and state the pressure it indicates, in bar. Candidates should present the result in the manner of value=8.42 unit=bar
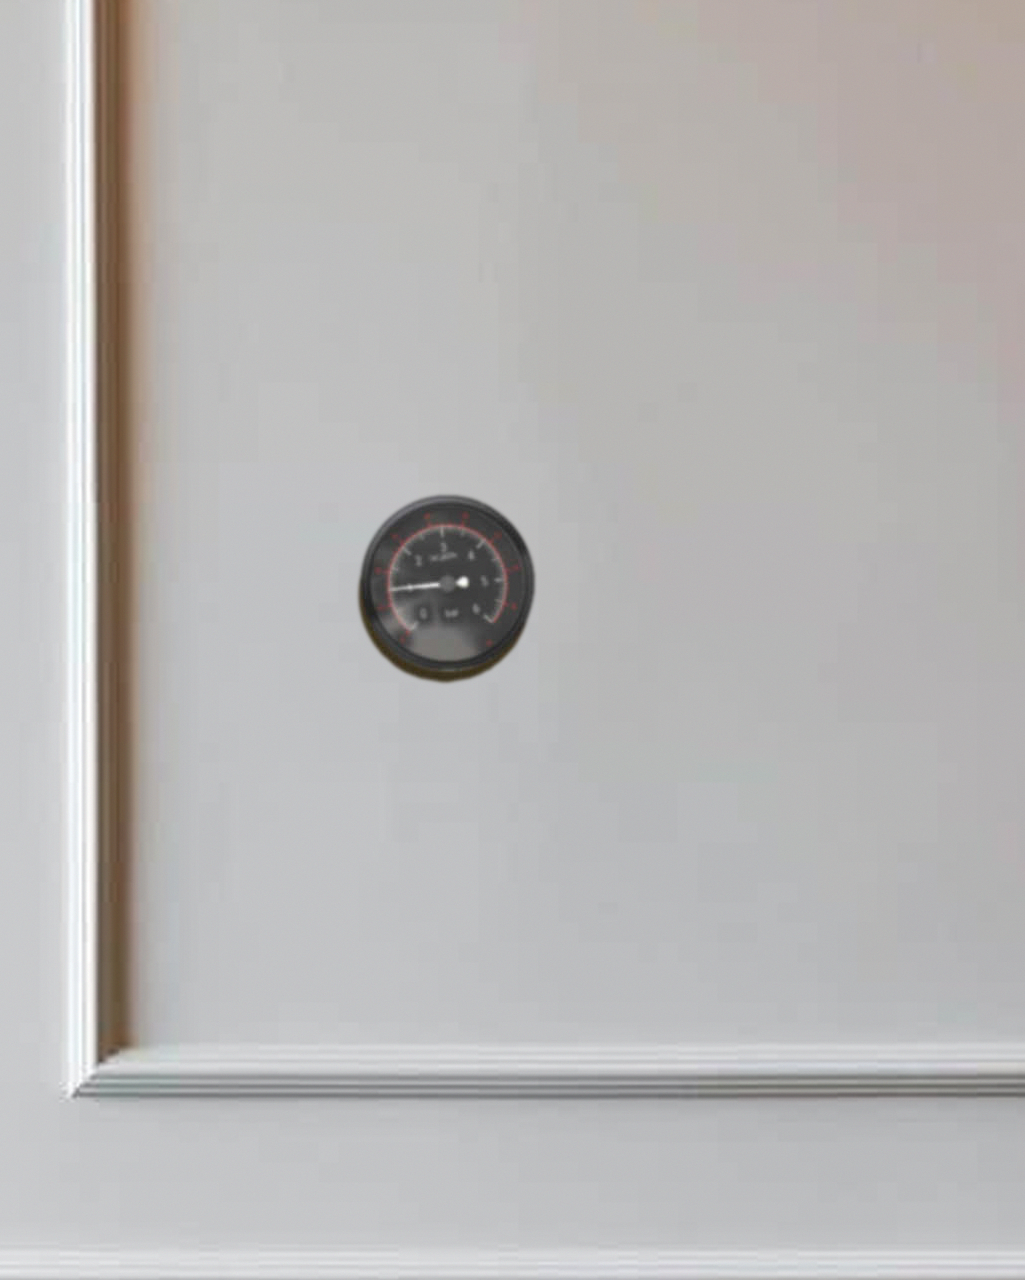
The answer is value=1 unit=bar
